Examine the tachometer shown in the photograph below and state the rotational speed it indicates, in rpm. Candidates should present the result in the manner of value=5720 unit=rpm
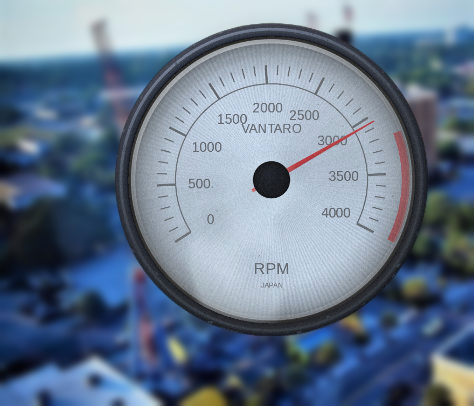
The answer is value=3050 unit=rpm
